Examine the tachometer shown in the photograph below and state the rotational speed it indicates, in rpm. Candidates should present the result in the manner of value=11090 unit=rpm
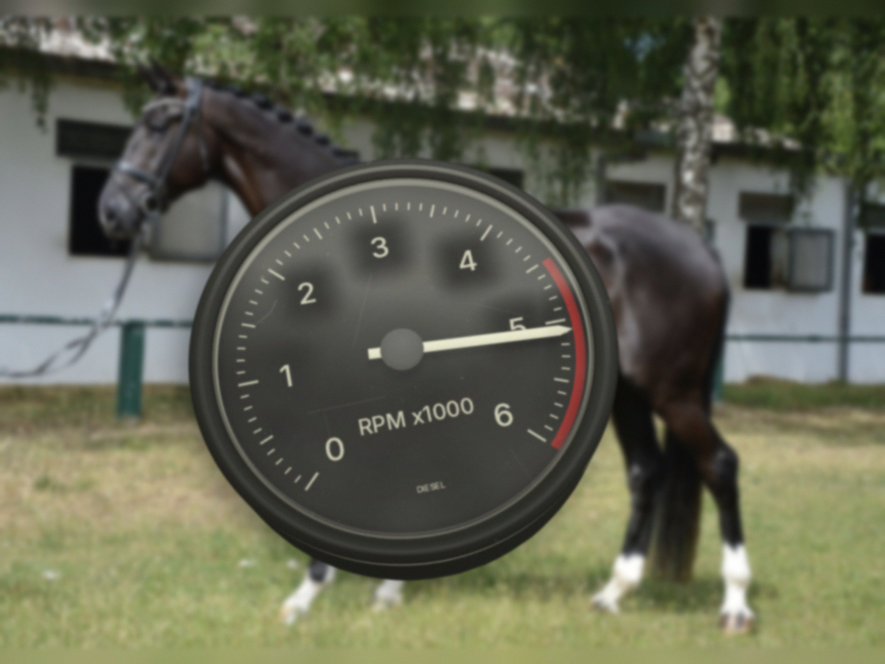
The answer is value=5100 unit=rpm
